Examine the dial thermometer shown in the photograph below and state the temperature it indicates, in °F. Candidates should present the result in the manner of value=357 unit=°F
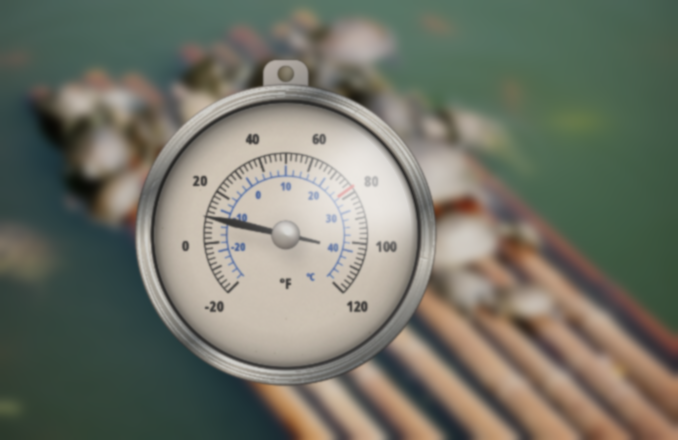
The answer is value=10 unit=°F
